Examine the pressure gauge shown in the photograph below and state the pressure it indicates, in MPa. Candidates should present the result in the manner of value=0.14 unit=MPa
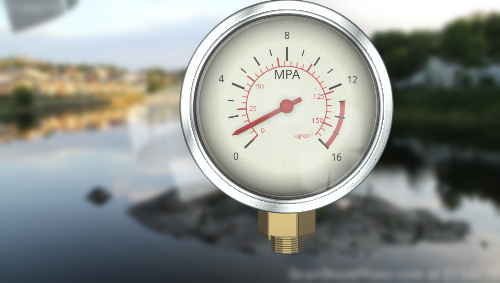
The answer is value=1 unit=MPa
